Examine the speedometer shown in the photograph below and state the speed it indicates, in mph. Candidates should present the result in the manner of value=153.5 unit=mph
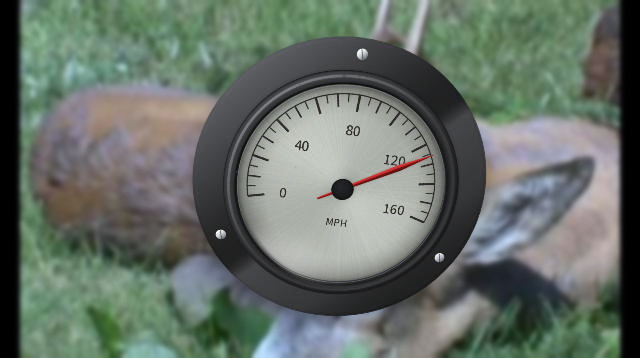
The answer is value=125 unit=mph
